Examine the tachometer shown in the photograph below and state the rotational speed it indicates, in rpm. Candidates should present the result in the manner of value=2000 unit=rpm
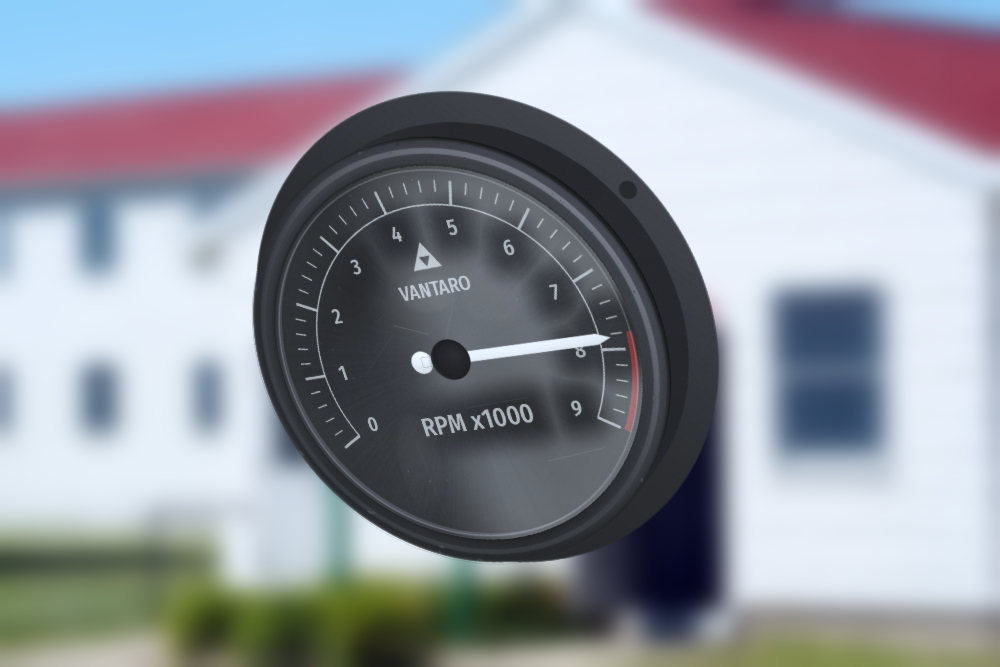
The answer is value=7800 unit=rpm
